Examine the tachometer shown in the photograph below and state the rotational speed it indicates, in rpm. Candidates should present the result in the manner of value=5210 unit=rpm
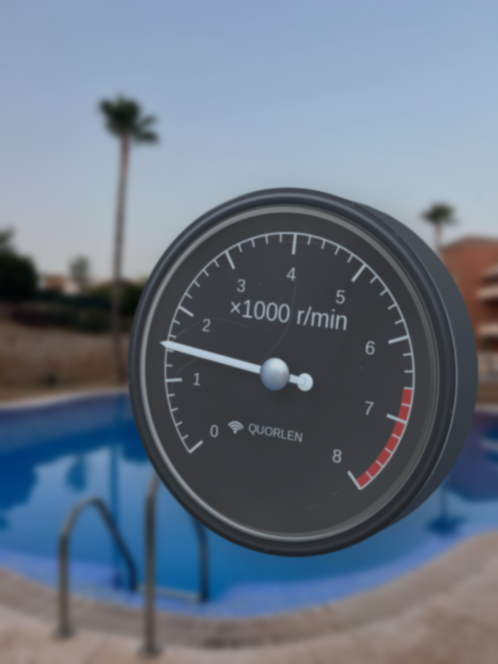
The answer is value=1500 unit=rpm
